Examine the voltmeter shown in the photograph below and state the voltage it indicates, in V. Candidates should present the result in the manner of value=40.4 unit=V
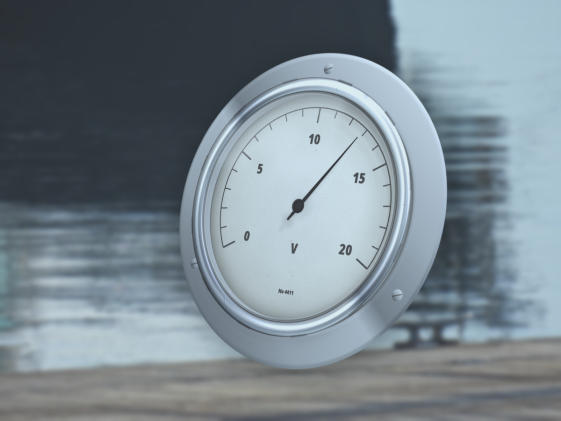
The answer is value=13 unit=V
